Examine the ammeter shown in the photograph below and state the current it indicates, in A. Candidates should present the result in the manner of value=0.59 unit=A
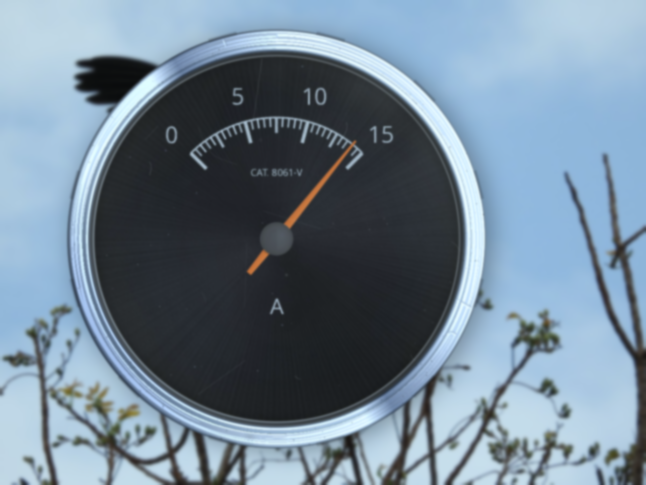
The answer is value=14 unit=A
